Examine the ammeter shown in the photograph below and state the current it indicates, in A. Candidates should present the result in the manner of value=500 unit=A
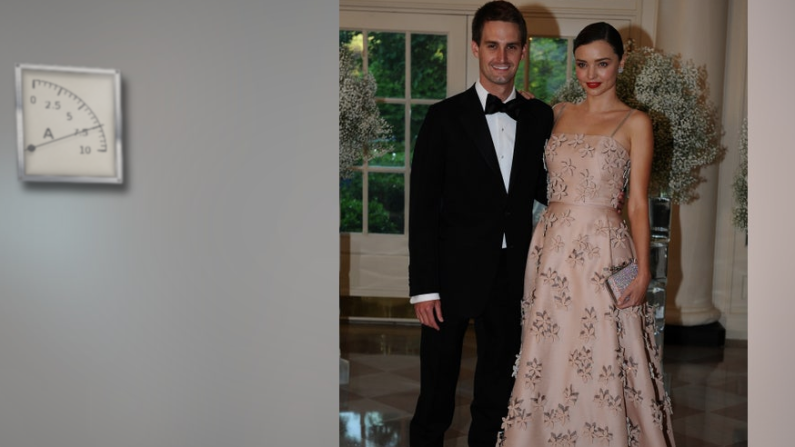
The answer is value=7.5 unit=A
